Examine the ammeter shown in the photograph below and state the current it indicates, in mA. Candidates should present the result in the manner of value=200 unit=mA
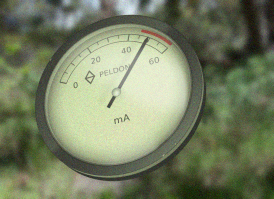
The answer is value=50 unit=mA
